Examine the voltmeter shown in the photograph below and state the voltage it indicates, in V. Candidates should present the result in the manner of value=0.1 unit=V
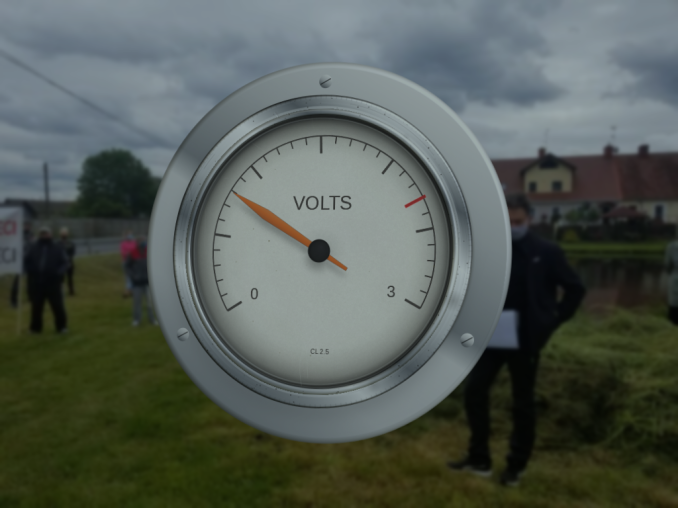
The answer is value=0.8 unit=V
